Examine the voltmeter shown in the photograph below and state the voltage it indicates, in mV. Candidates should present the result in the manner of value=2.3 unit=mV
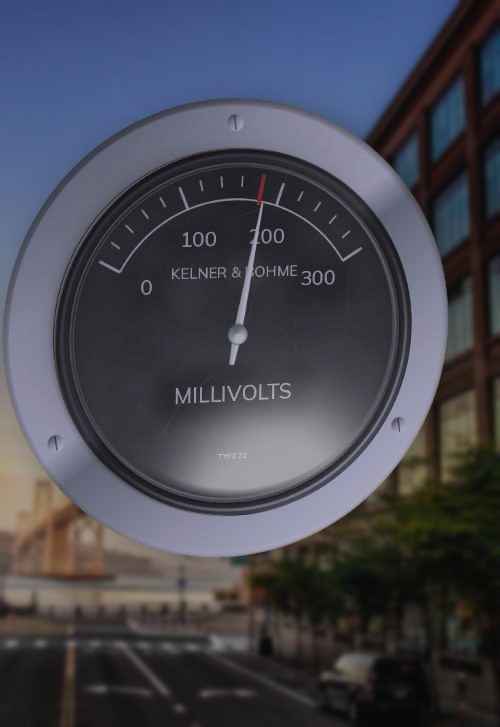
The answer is value=180 unit=mV
